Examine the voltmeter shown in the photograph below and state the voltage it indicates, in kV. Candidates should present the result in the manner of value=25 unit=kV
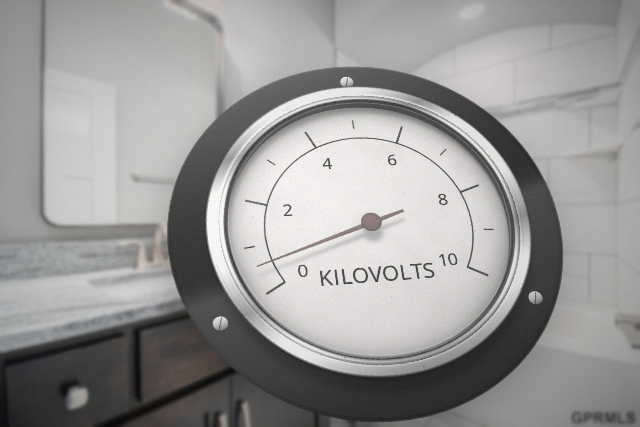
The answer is value=0.5 unit=kV
